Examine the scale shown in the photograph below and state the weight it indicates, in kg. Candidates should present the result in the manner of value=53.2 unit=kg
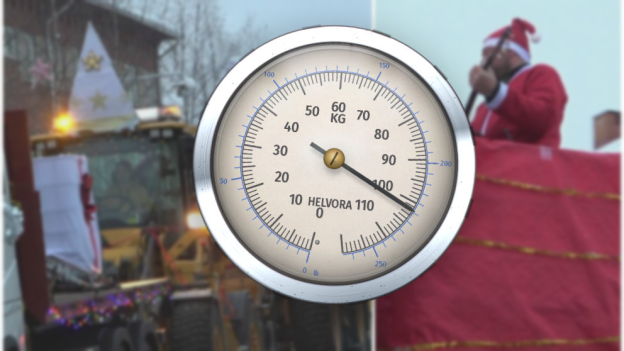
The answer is value=102 unit=kg
